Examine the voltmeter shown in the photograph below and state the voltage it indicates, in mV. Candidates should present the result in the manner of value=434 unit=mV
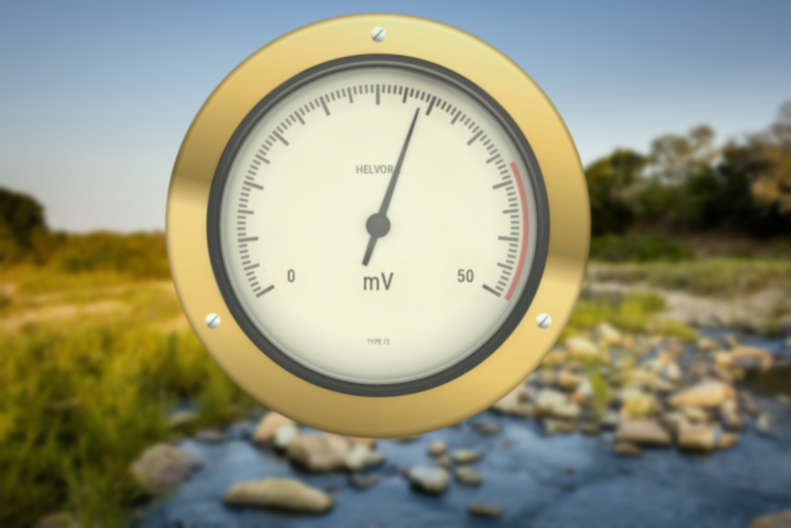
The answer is value=29 unit=mV
